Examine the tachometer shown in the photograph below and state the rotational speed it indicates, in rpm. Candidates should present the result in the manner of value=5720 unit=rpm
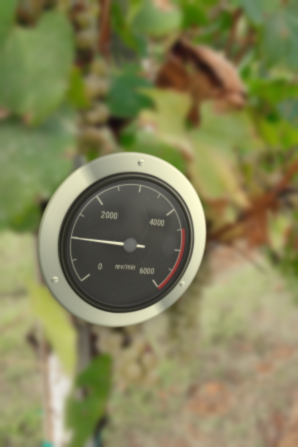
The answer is value=1000 unit=rpm
